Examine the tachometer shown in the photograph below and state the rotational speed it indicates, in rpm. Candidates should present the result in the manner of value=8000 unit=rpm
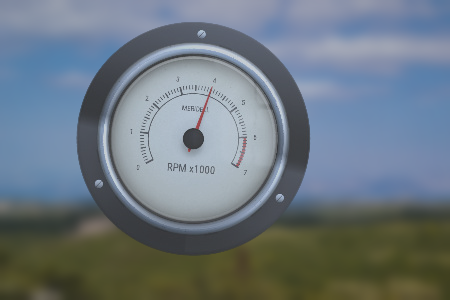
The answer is value=4000 unit=rpm
